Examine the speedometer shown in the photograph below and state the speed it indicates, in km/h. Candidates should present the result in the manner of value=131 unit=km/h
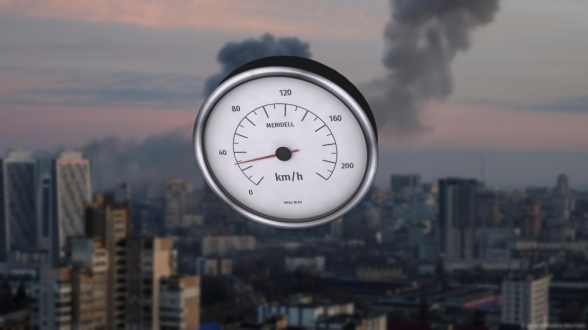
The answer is value=30 unit=km/h
